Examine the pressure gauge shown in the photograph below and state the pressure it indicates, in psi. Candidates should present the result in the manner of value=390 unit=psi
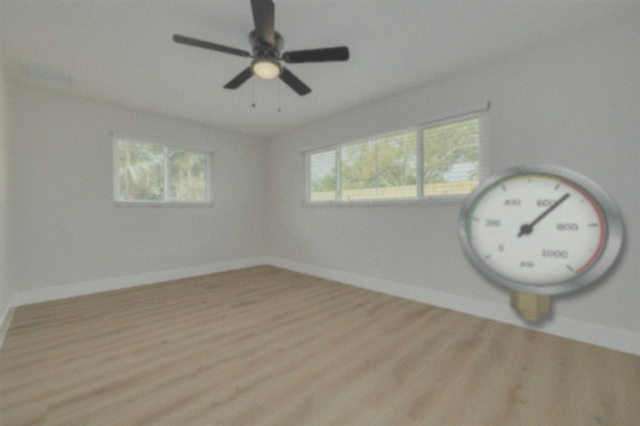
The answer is value=650 unit=psi
